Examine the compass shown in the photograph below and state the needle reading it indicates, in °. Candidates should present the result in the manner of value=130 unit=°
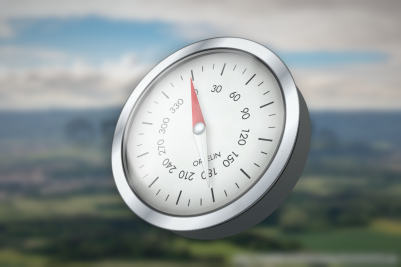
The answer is value=0 unit=°
